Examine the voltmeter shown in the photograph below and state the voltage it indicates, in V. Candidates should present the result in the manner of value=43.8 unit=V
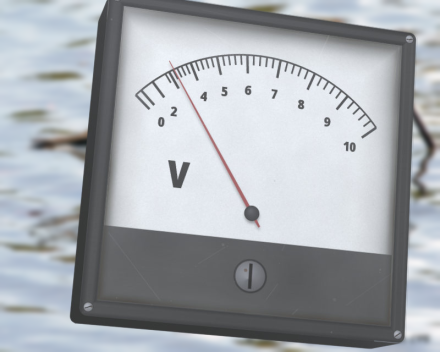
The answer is value=3.2 unit=V
